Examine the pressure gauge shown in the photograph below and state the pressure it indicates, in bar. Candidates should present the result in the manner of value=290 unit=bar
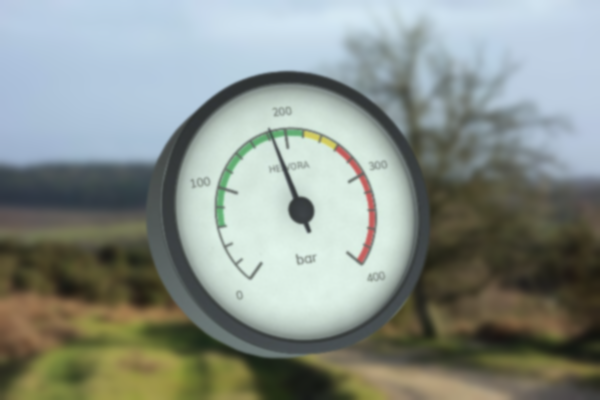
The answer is value=180 unit=bar
